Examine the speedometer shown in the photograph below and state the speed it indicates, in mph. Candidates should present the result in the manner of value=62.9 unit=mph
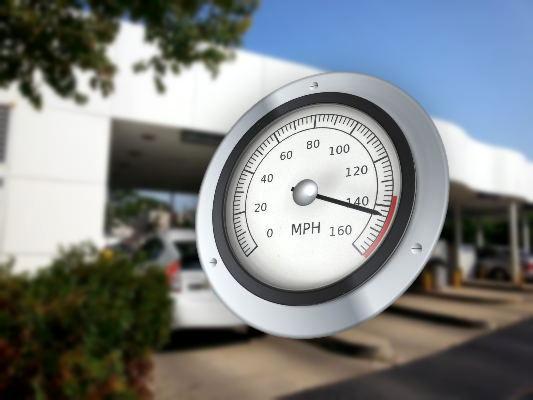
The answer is value=144 unit=mph
